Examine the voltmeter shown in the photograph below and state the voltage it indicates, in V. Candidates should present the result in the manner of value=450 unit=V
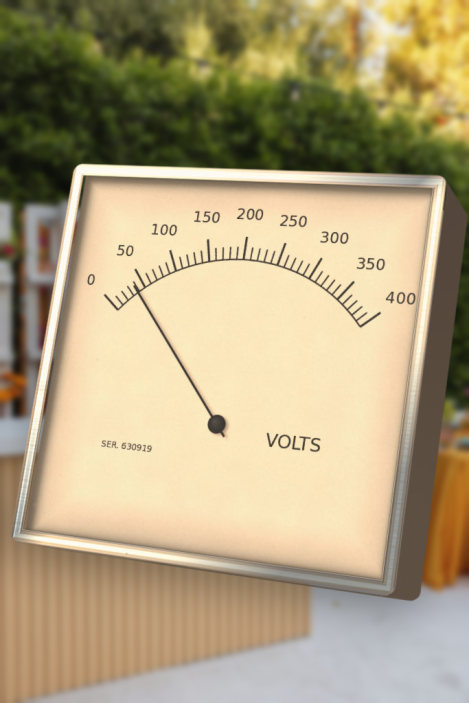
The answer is value=40 unit=V
